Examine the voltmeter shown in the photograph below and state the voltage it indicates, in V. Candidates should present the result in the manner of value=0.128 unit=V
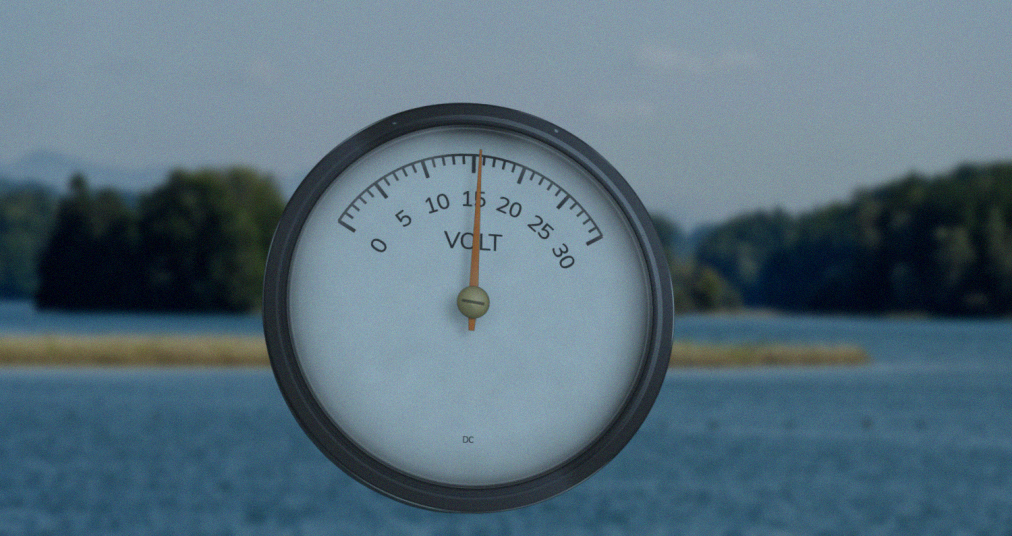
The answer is value=15.5 unit=V
